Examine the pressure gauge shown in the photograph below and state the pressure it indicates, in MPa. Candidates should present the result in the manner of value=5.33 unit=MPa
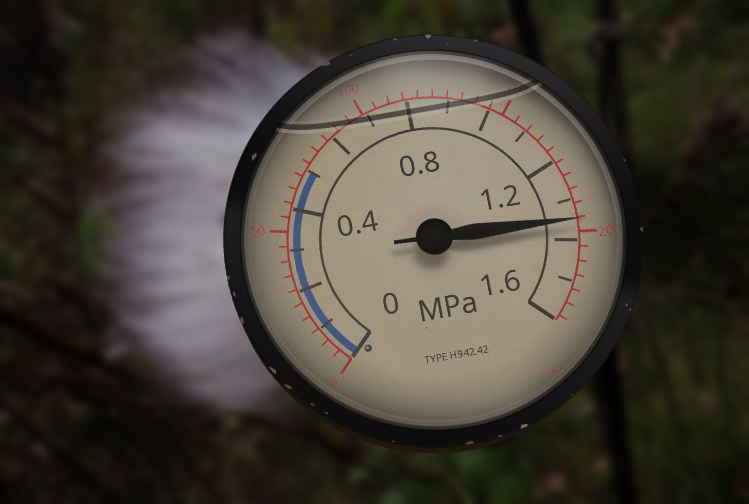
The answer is value=1.35 unit=MPa
